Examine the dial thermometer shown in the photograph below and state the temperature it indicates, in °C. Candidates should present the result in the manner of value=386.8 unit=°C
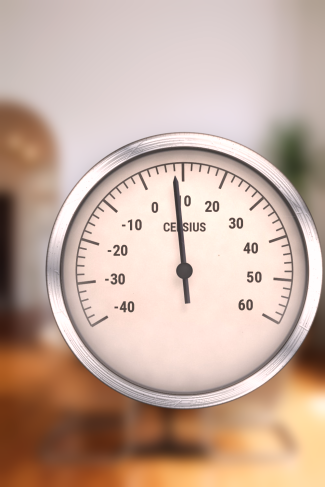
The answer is value=8 unit=°C
